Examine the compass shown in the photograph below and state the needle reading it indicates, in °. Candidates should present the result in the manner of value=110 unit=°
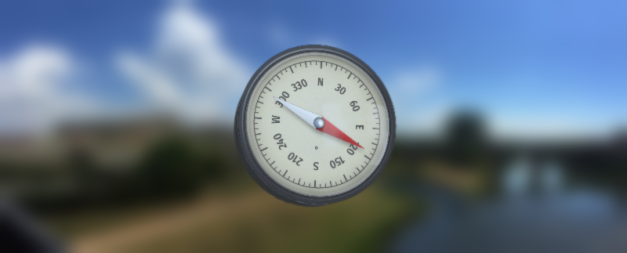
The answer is value=115 unit=°
